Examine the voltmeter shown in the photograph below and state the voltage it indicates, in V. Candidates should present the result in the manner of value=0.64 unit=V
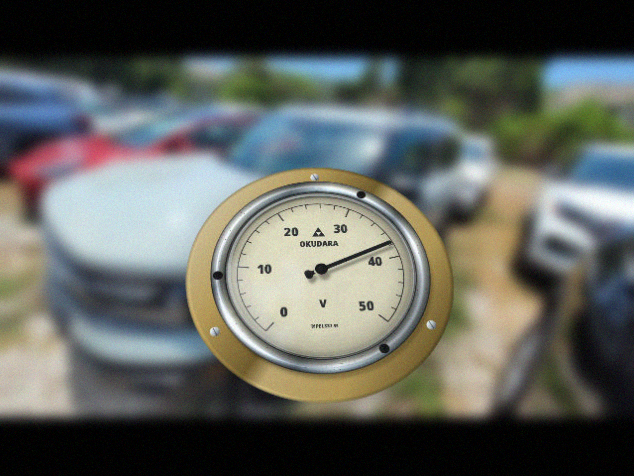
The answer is value=38 unit=V
